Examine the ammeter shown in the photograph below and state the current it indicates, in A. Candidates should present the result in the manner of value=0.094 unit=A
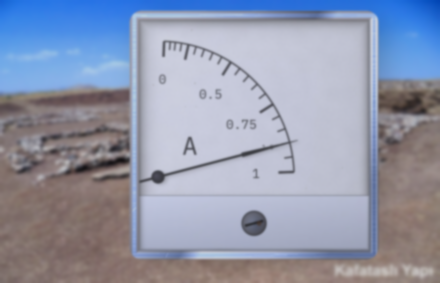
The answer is value=0.9 unit=A
